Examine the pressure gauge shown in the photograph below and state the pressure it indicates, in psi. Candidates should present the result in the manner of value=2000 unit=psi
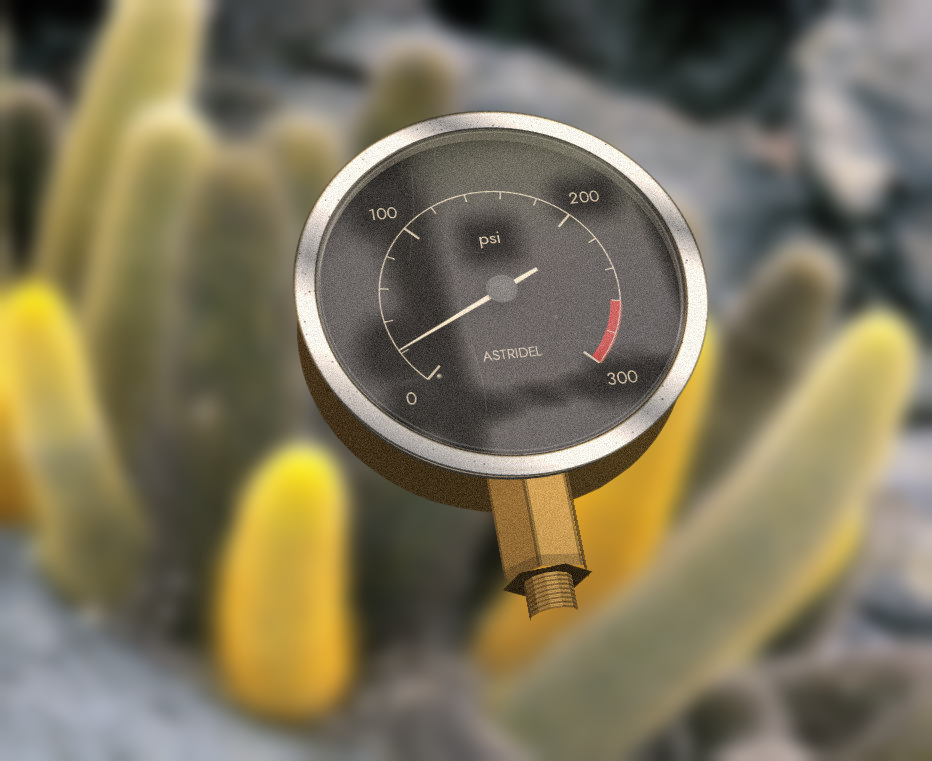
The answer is value=20 unit=psi
